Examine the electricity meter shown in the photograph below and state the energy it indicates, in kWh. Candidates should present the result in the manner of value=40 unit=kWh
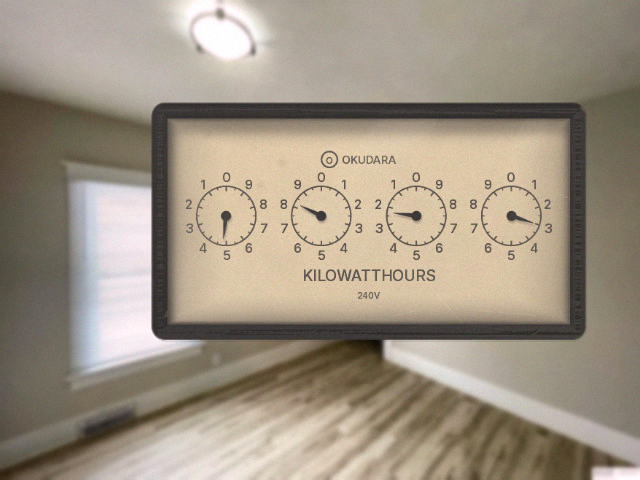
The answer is value=4823 unit=kWh
